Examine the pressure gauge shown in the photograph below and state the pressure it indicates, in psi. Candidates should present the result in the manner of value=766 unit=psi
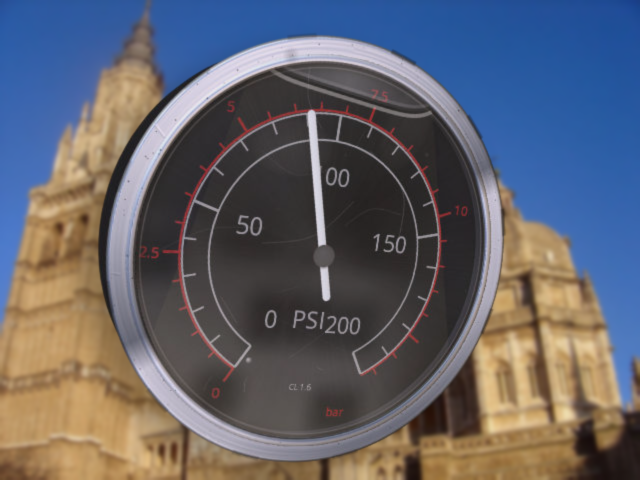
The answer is value=90 unit=psi
